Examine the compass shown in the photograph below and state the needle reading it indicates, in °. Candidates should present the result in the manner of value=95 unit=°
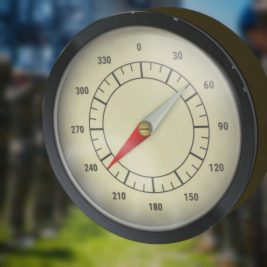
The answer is value=230 unit=°
